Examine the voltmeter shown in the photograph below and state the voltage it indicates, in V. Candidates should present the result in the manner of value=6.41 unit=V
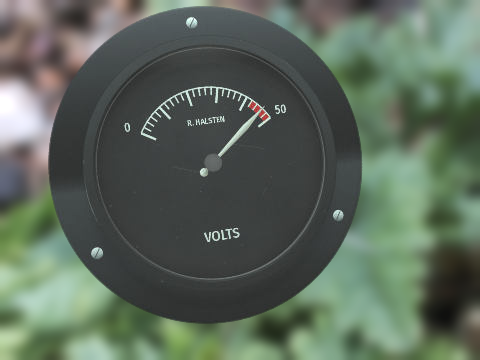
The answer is value=46 unit=V
